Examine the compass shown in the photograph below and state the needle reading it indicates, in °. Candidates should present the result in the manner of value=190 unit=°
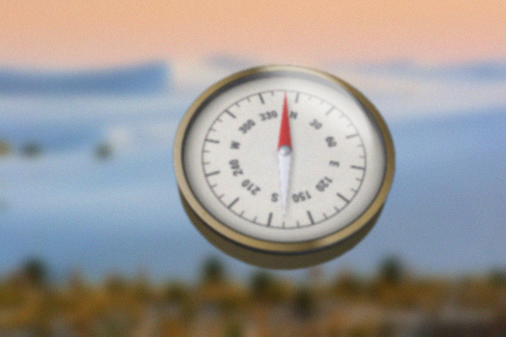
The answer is value=350 unit=°
